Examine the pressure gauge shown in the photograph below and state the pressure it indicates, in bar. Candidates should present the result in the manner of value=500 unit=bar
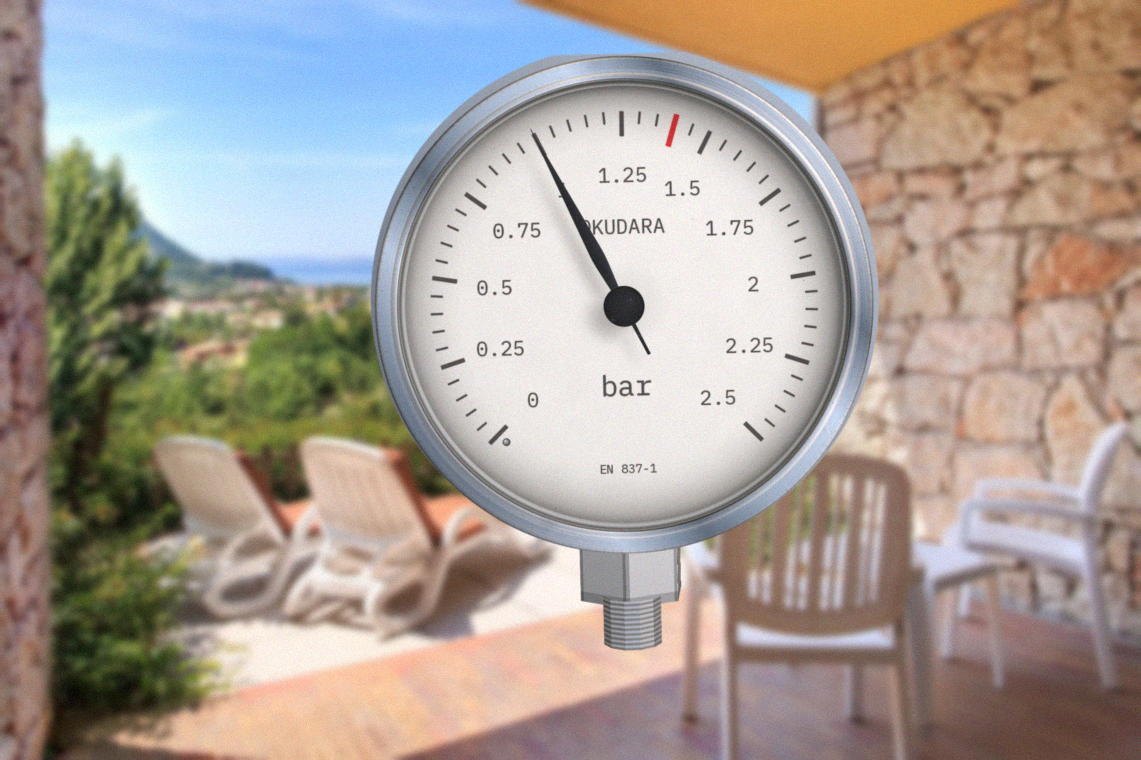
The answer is value=1 unit=bar
